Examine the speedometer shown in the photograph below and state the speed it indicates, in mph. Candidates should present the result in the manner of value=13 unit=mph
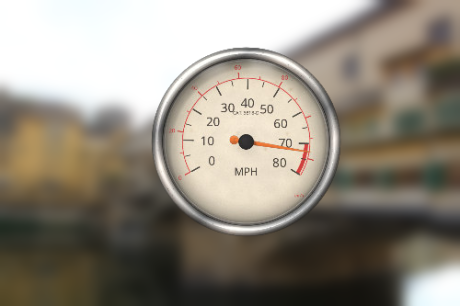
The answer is value=72.5 unit=mph
